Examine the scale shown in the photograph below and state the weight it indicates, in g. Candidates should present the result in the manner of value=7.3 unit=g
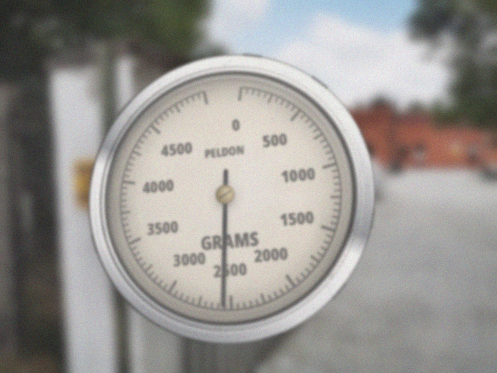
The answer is value=2550 unit=g
